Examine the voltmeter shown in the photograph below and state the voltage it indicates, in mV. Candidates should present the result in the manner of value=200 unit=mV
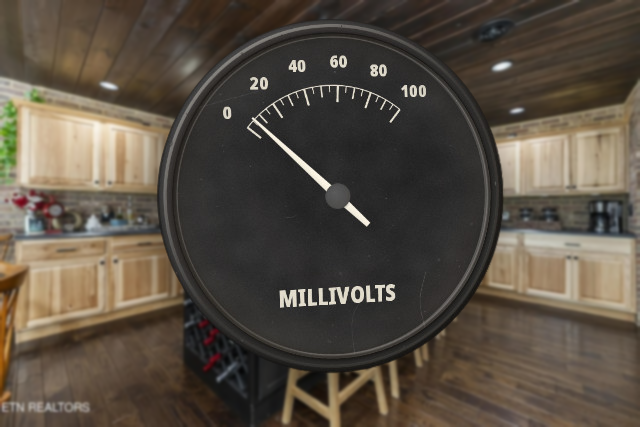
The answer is value=5 unit=mV
